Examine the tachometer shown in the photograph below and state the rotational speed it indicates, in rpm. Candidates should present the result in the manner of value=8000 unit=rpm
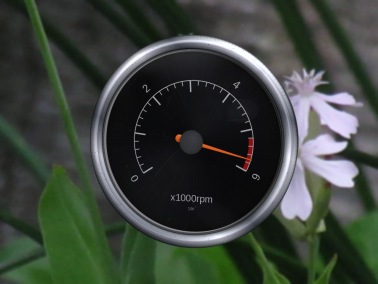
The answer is value=5700 unit=rpm
